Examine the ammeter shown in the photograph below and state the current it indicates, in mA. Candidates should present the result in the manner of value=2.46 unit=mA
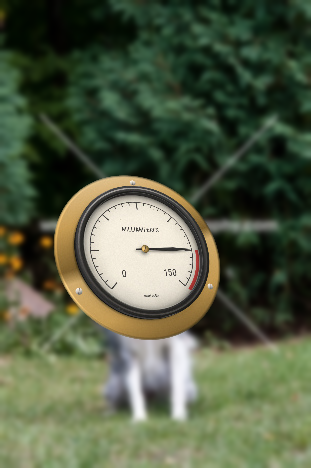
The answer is value=125 unit=mA
